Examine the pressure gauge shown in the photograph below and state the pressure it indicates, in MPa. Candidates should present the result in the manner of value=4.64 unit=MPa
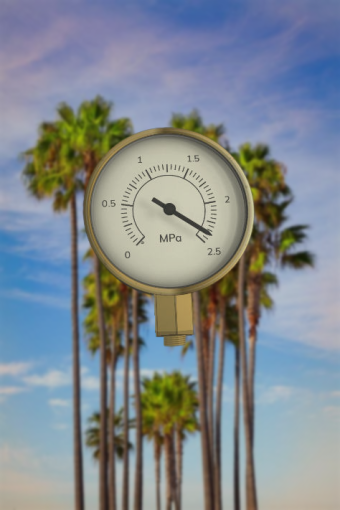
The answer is value=2.4 unit=MPa
